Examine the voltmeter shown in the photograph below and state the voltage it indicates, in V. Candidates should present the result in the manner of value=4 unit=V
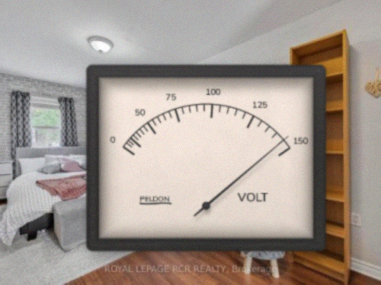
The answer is value=145 unit=V
